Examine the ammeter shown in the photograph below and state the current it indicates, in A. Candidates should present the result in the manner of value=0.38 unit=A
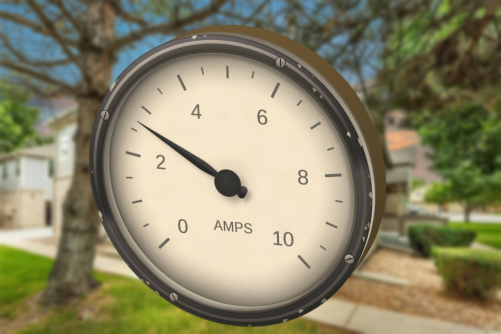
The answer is value=2.75 unit=A
